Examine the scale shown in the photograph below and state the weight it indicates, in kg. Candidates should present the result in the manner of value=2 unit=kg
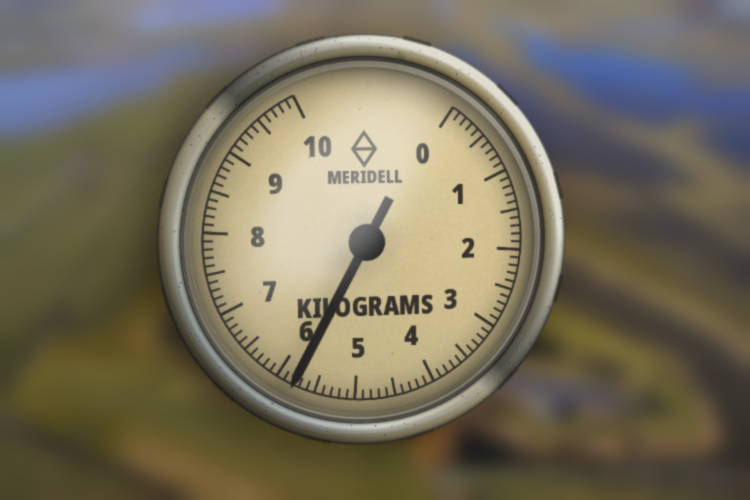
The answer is value=5.8 unit=kg
